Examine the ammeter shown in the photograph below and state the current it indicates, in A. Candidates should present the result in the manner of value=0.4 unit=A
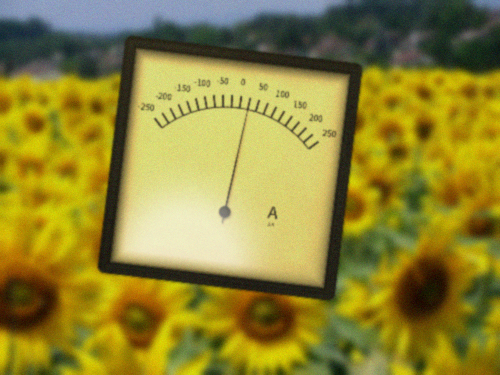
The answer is value=25 unit=A
